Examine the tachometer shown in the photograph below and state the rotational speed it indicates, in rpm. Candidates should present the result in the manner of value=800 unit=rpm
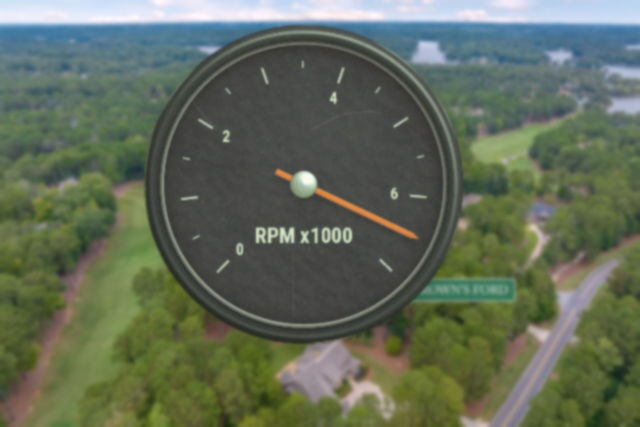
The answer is value=6500 unit=rpm
